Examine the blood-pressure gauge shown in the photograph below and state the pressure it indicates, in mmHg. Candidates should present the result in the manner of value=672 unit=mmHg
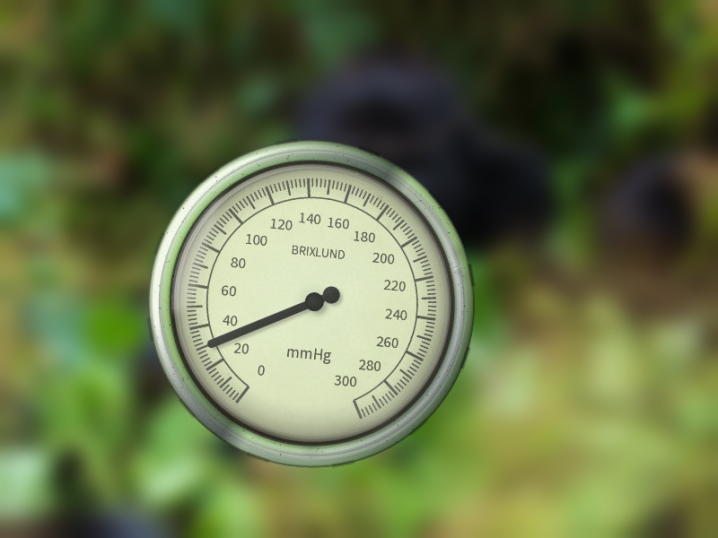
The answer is value=30 unit=mmHg
